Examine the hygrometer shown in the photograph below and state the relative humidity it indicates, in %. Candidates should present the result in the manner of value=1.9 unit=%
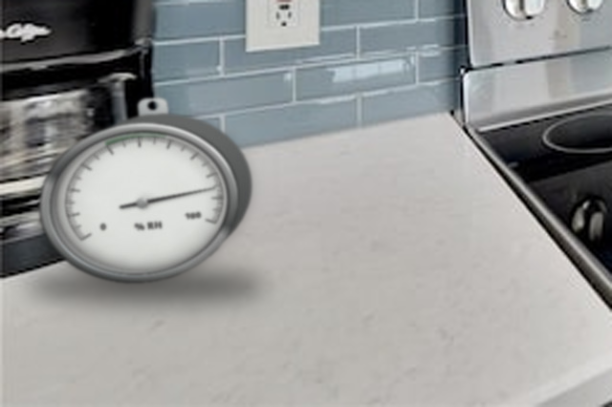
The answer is value=85 unit=%
